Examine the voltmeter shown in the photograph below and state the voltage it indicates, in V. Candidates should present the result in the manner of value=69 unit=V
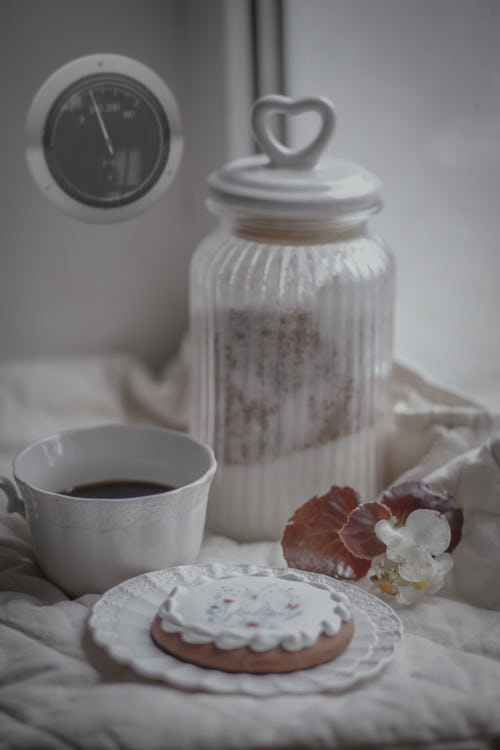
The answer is value=100 unit=V
